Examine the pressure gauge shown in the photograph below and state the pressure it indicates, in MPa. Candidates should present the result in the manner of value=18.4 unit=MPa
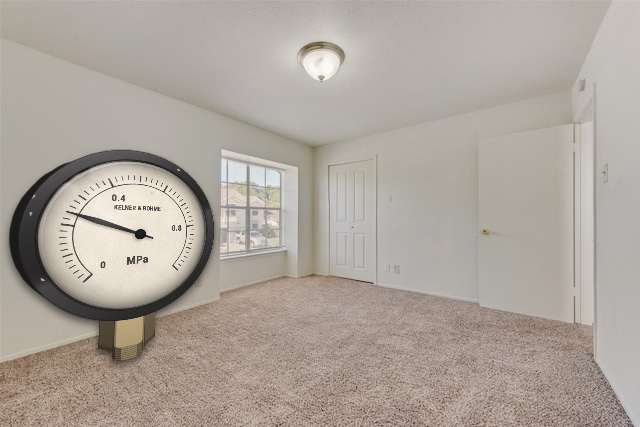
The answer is value=0.24 unit=MPa
